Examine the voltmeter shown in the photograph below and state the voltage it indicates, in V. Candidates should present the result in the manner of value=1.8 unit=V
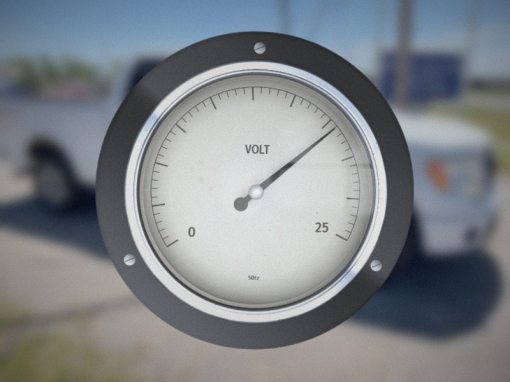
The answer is value=18 unit=V
